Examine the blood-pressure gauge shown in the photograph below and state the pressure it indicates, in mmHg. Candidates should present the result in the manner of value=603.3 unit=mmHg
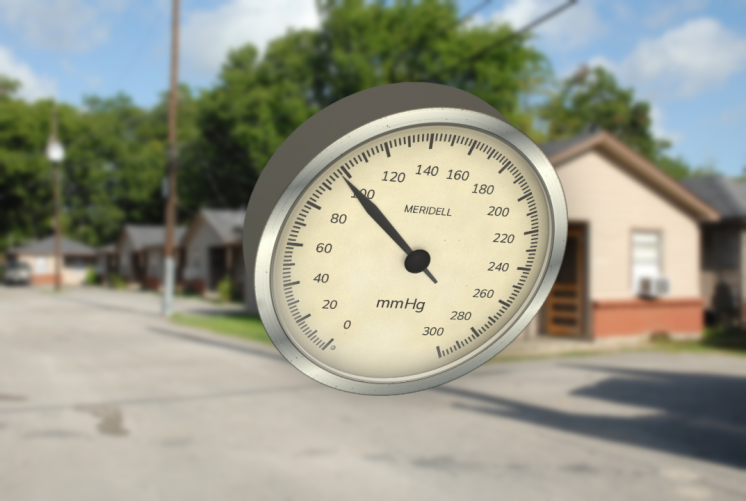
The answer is value=98 unit=mmHg
